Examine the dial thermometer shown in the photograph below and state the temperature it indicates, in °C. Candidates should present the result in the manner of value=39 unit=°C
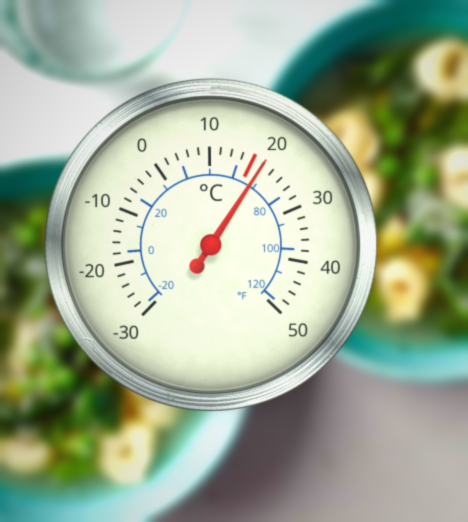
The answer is value=20 unit=°C
